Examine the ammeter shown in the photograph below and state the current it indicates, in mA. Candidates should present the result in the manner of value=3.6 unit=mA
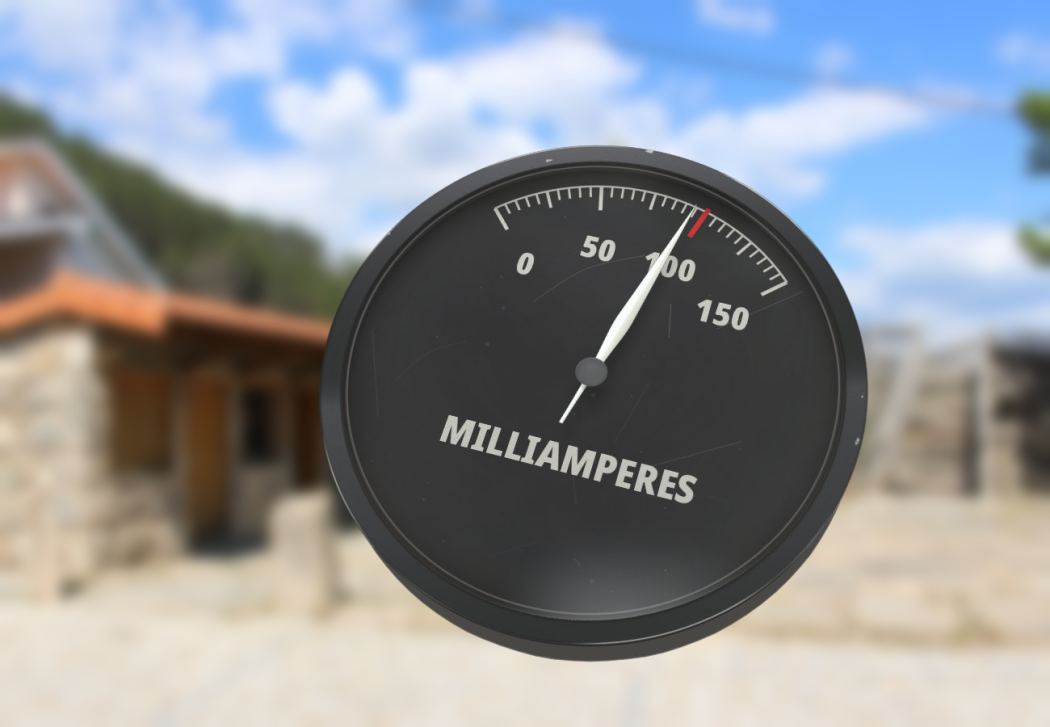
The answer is value=95 unit=mA
